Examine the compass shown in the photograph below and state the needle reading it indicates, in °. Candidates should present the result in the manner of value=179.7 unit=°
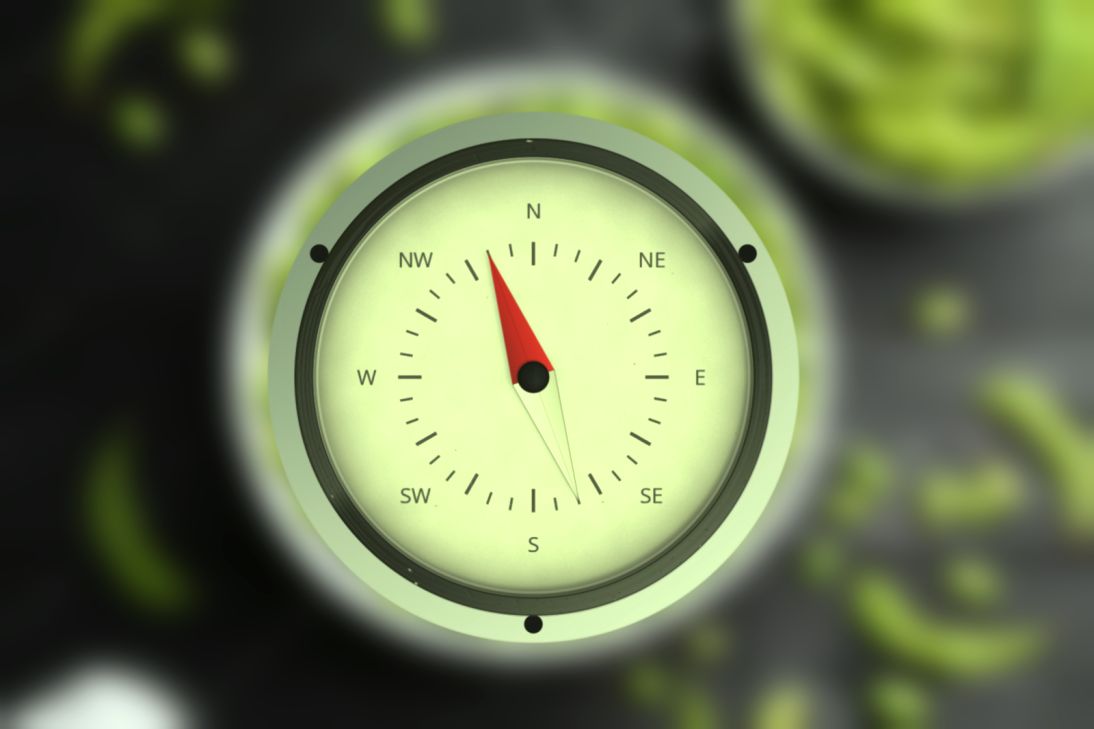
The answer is value=340 unit=°
